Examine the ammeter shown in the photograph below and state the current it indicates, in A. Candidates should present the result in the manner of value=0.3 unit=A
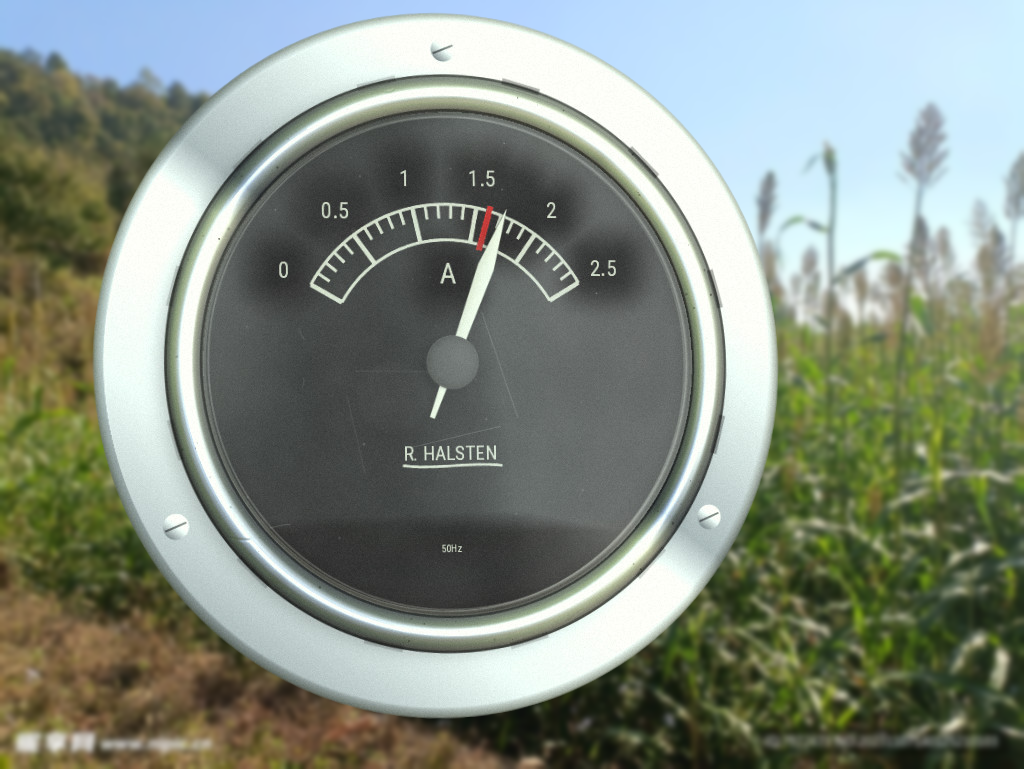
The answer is value=1.7 unit=A
